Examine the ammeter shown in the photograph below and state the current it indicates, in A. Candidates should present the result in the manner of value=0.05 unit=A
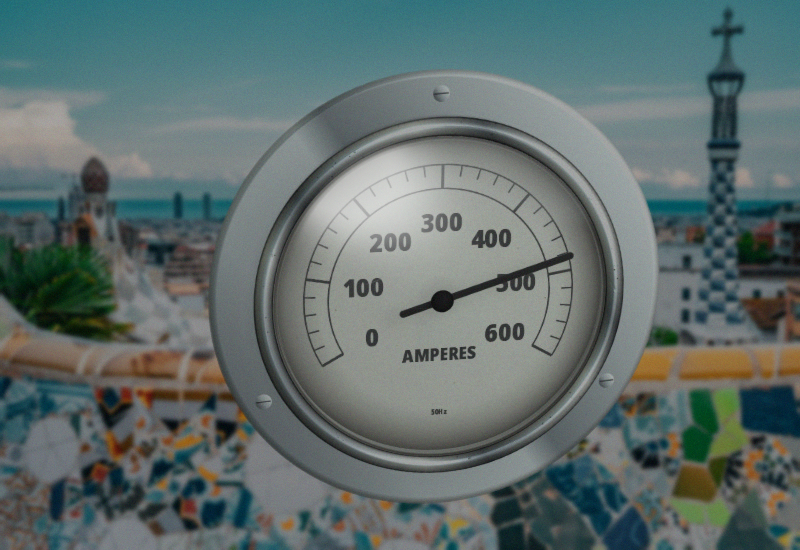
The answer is value=480 unit=A
